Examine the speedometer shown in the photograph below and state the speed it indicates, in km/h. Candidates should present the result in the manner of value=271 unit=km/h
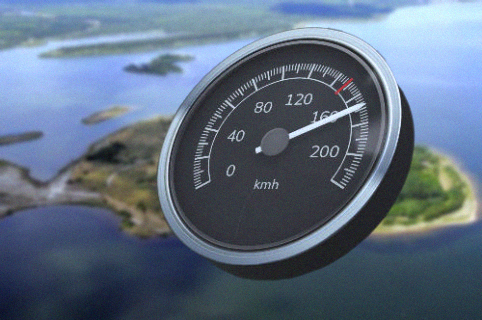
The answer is value=170 unit=km/h
